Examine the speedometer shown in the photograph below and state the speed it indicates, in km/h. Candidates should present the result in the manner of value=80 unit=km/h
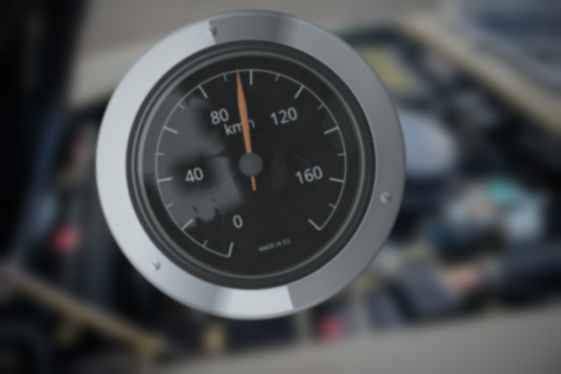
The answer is value=95 unit=km/h
